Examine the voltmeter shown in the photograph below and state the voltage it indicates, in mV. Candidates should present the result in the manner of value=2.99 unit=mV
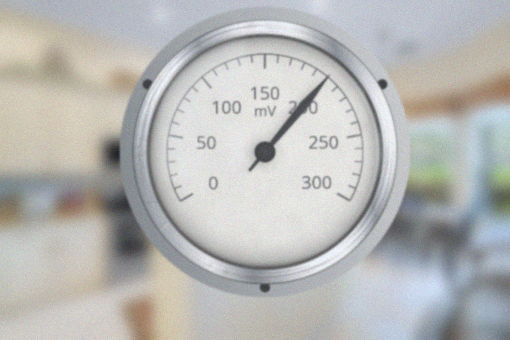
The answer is value=200 unit=mV
